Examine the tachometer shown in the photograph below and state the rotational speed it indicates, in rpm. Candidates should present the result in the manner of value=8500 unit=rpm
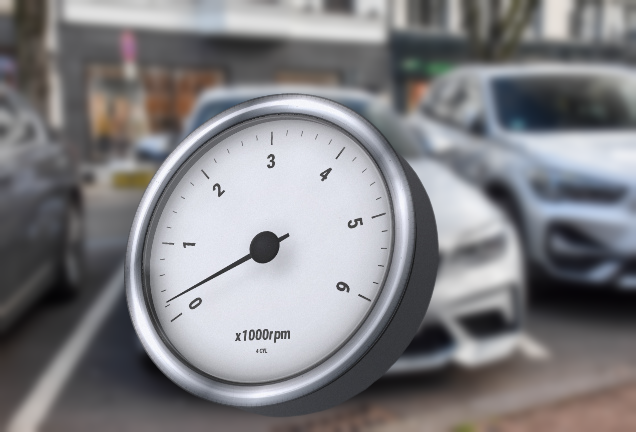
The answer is value=200 unit=rpm
